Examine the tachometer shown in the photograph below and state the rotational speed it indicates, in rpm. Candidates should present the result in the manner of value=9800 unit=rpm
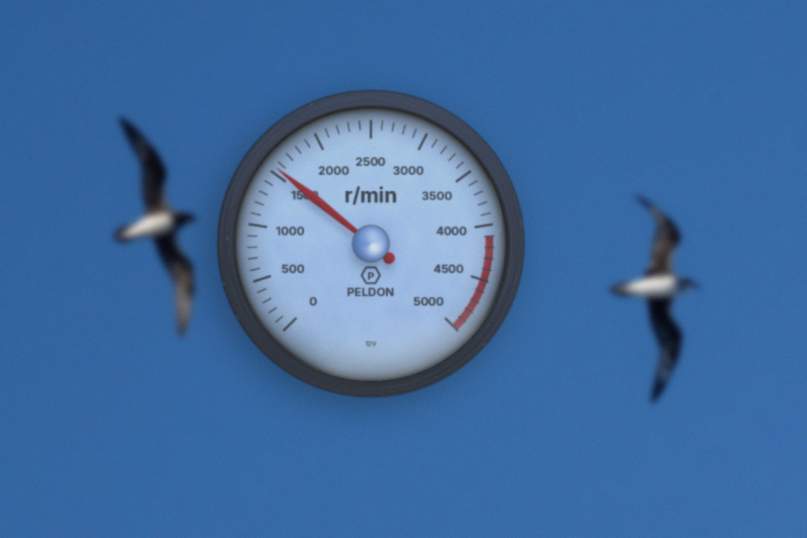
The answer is value=1550 unit=rpm
